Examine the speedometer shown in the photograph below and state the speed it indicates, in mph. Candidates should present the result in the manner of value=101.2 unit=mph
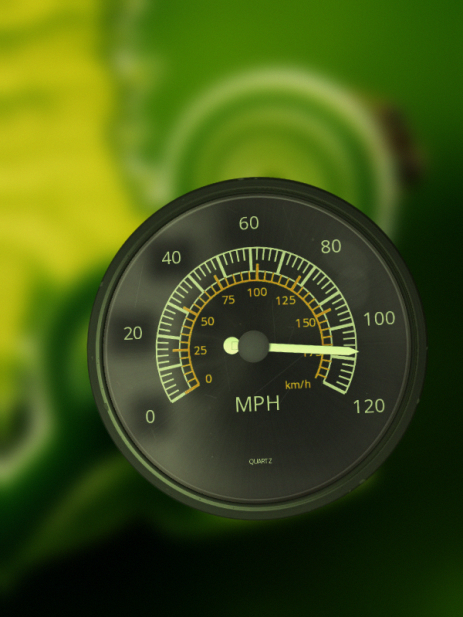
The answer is value=108 unit=mph
